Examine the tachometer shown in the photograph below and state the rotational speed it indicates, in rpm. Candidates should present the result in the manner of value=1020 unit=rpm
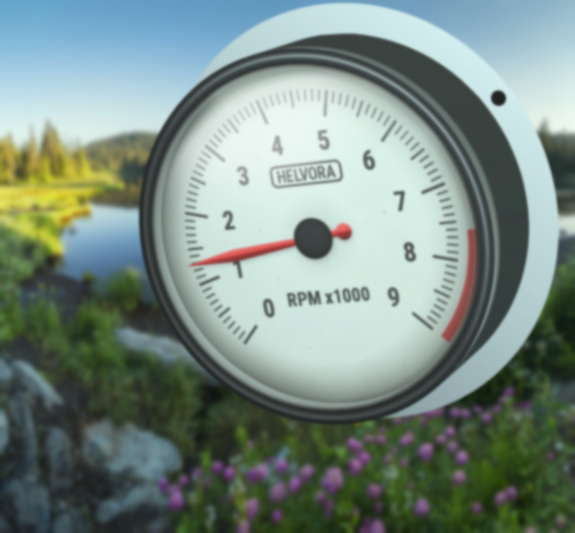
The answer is value=1300 unit=rpm
